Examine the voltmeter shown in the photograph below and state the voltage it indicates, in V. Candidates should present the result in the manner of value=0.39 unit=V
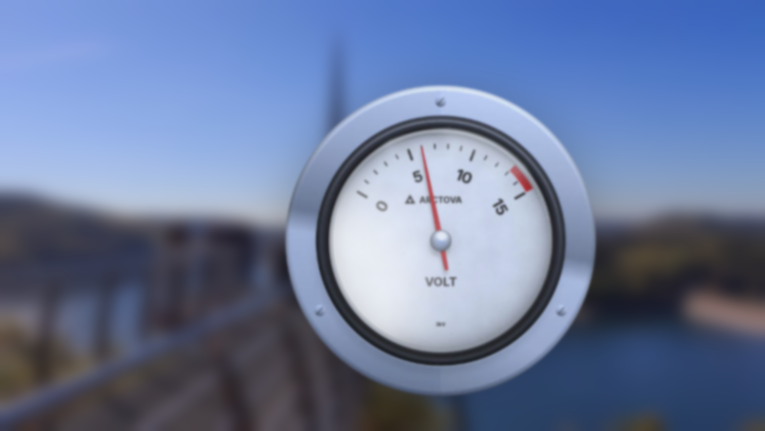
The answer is value=6 unit=V
